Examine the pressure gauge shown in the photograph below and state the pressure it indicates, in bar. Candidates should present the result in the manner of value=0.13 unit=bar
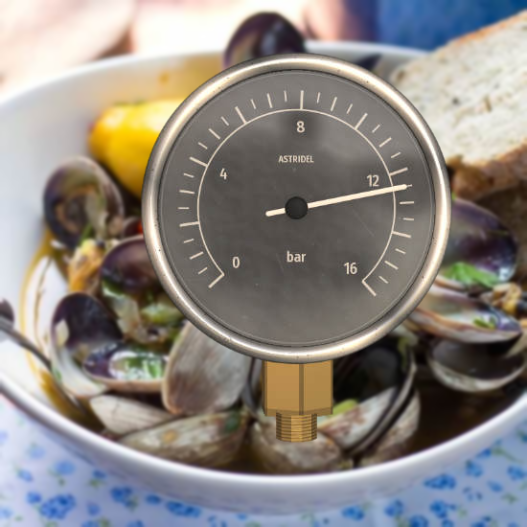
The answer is value=12.5 unit=bar
